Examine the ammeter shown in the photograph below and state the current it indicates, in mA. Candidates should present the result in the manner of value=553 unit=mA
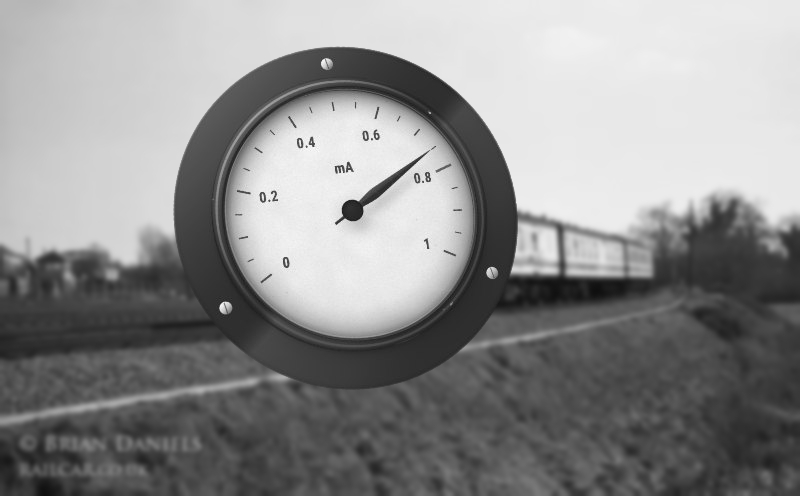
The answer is value=0.75 unit=mA
